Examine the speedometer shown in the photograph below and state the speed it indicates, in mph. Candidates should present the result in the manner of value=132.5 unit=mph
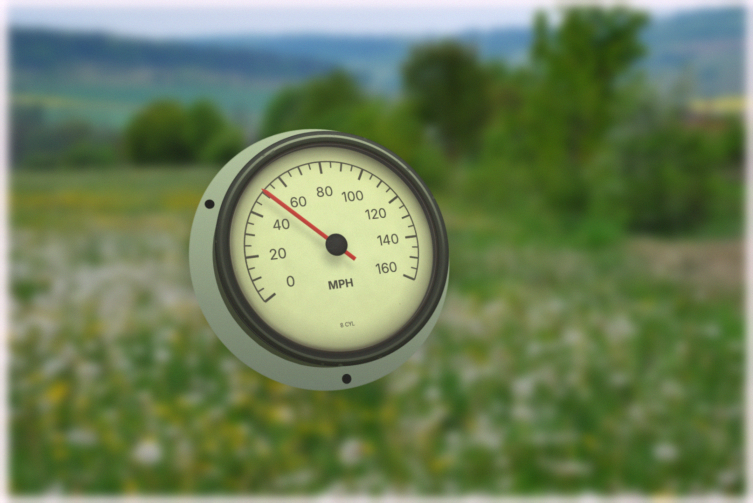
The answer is value=50 unit=mph
